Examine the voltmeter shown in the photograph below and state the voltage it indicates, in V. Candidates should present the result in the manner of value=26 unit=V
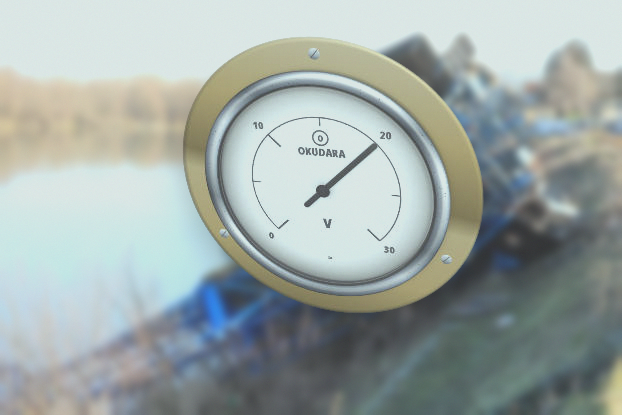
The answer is value=20 unit=V
